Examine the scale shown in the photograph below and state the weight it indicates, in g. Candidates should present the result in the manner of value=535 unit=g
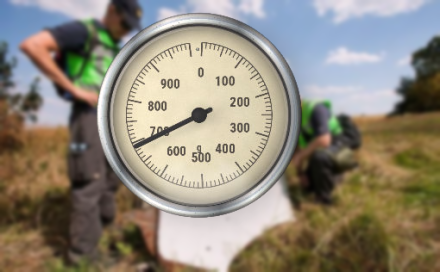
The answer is value=690 unit=g
